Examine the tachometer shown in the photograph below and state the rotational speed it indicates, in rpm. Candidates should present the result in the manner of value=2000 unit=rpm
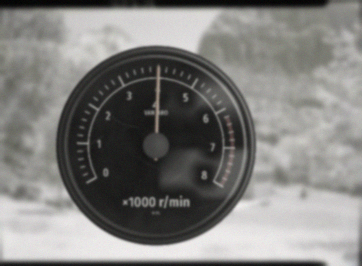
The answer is value=4000 unit=rpm
